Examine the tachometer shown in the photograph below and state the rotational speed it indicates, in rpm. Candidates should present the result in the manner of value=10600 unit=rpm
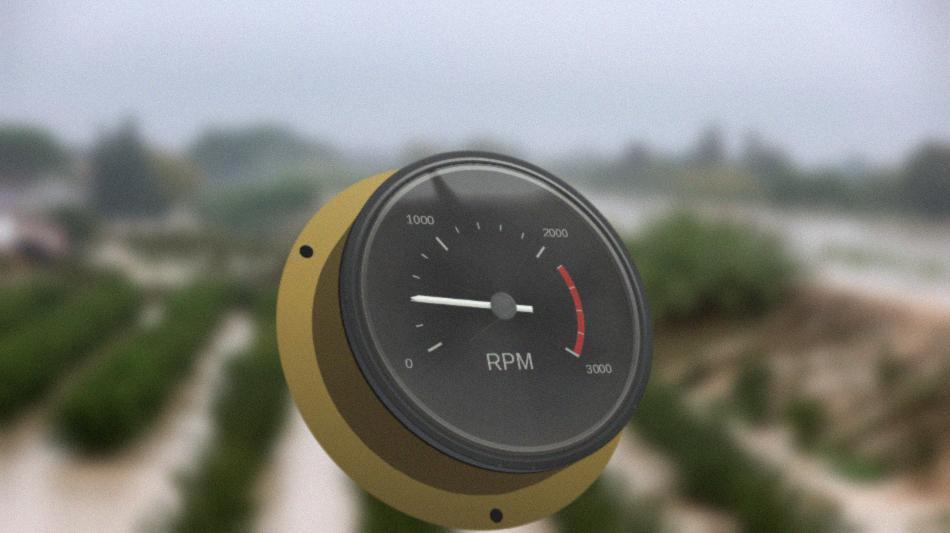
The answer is value=400 unit=rpm
